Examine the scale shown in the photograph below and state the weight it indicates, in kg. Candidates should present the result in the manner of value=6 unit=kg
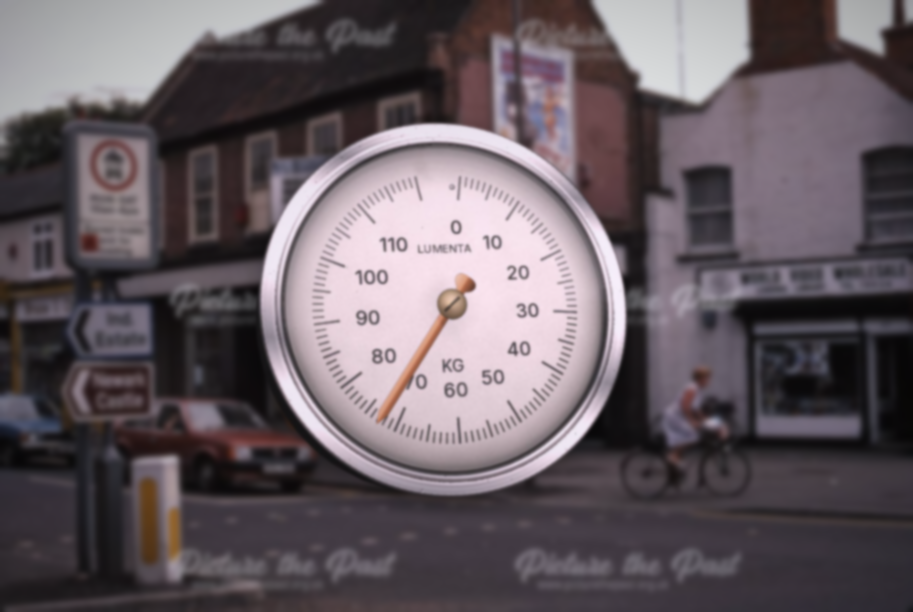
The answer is value=73 unit=kg
